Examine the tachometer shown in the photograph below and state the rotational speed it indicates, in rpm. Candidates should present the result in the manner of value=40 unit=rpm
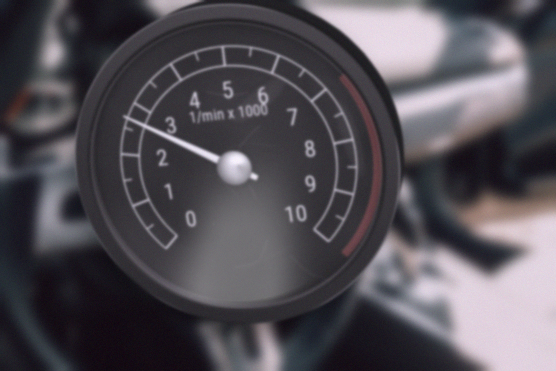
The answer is value=2750 unit=rpm
